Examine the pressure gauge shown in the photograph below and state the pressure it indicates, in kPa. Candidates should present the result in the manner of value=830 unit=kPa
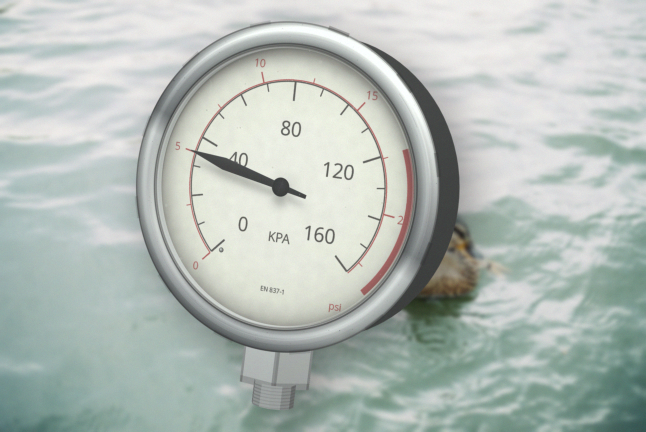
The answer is value=35 unit=kPa
